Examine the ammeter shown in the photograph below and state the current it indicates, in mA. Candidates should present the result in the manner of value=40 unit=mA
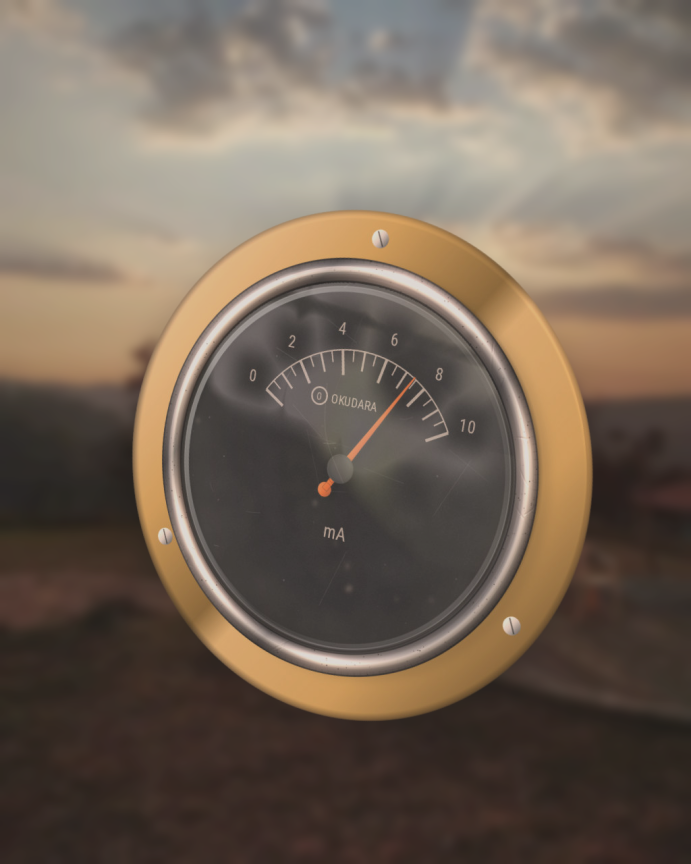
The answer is value=7.5 unit=mA
